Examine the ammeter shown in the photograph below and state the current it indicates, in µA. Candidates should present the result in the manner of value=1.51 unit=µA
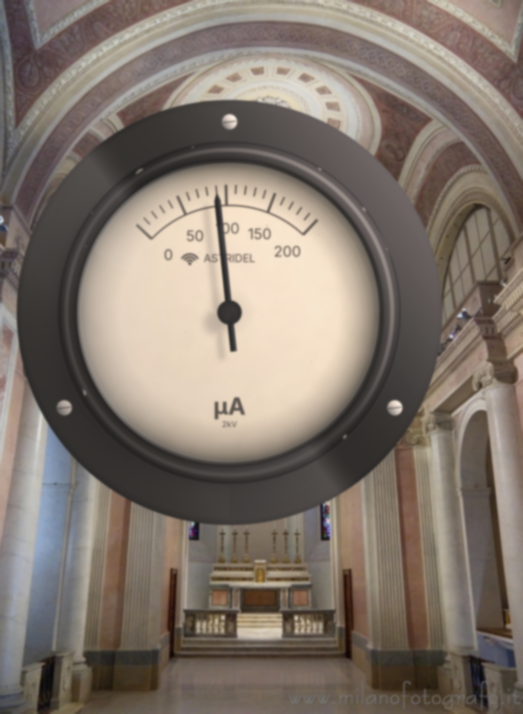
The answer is value=90 unit=µA
